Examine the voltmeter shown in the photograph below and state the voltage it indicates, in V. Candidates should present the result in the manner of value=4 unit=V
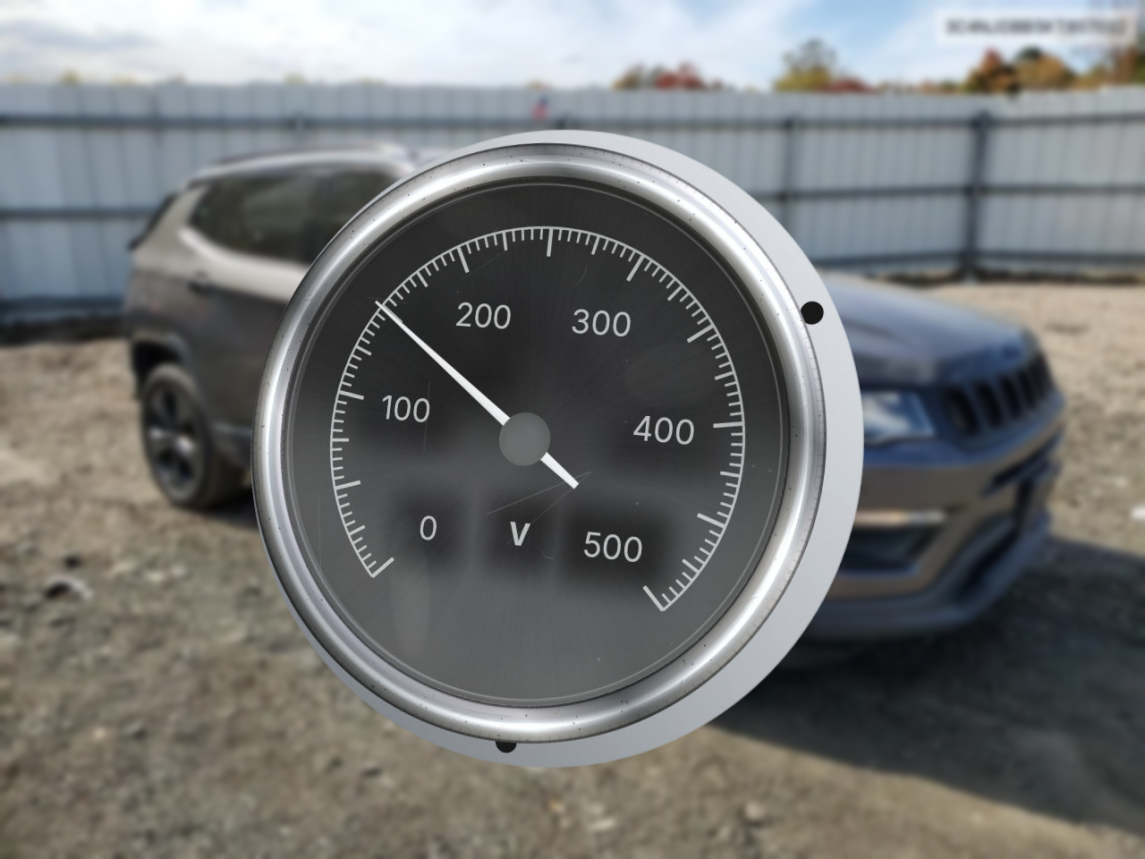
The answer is value=150 unit=V
